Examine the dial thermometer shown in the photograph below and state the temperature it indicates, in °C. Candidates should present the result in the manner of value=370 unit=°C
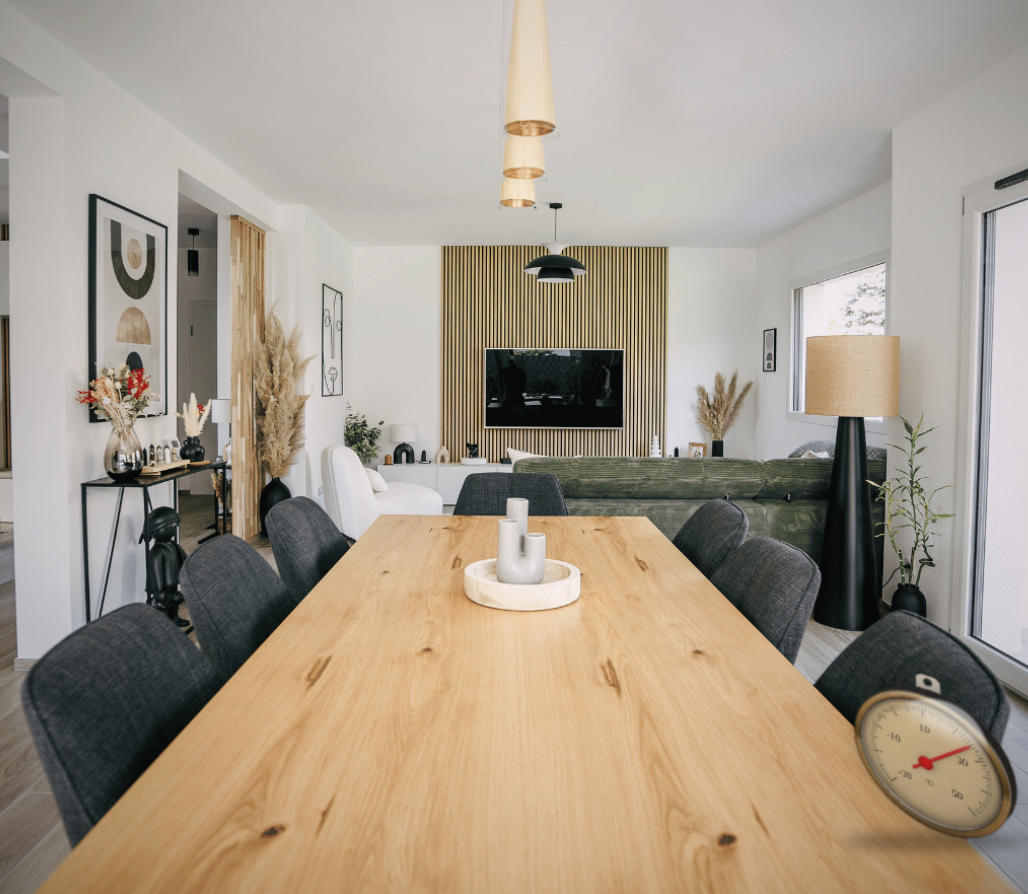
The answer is value=25 unit=°C
